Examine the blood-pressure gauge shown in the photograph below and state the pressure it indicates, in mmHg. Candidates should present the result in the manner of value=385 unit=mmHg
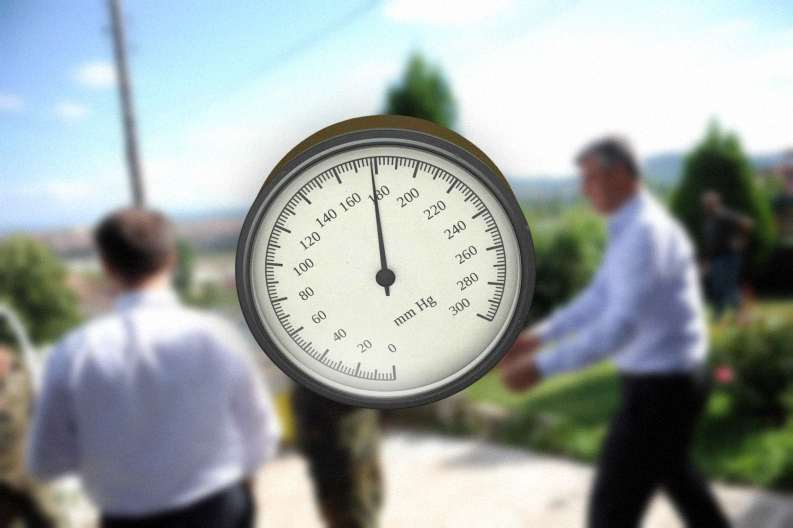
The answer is value=178 unit=mmHg
